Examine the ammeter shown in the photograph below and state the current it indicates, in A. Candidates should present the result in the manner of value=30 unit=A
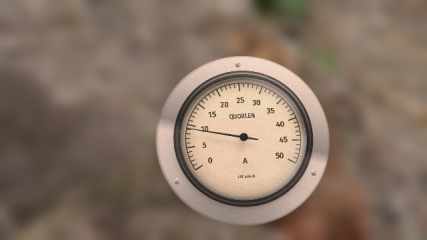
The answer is value=9 unit=A
